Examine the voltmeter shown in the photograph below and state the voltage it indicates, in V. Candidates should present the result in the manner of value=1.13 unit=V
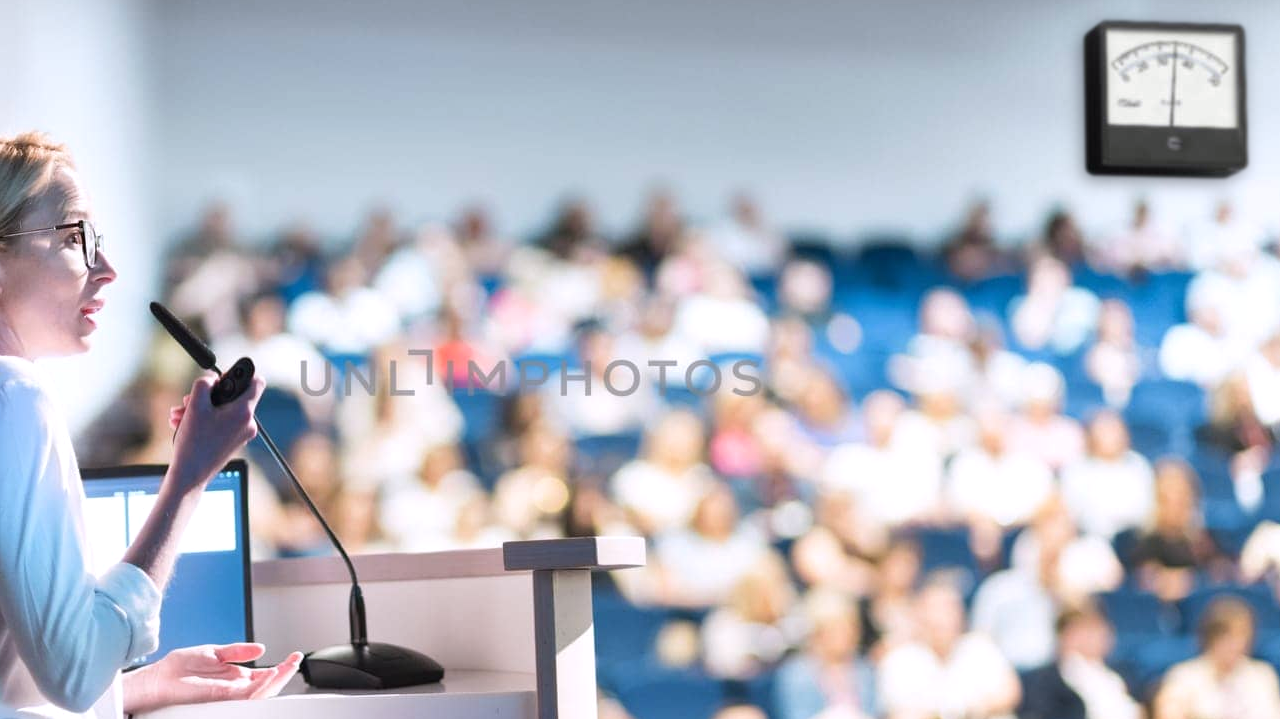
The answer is value=35 unit=V
